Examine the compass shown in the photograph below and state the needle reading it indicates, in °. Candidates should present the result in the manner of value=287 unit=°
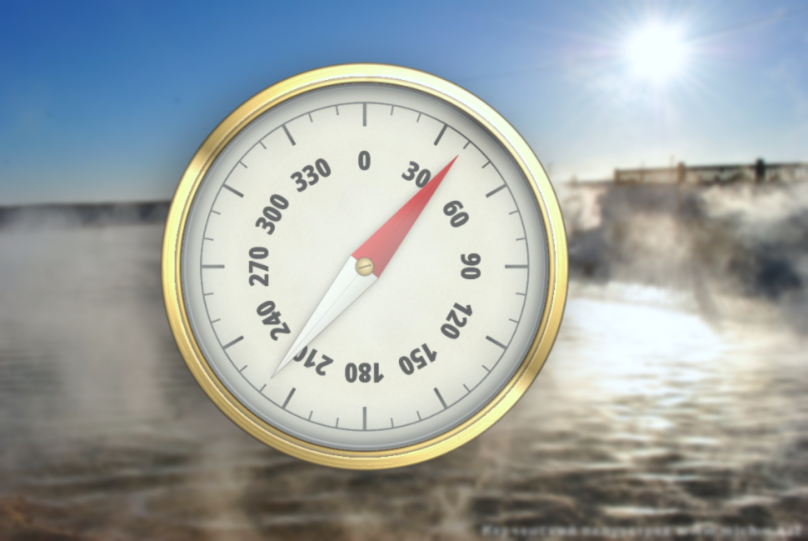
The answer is value=40 unit=°
